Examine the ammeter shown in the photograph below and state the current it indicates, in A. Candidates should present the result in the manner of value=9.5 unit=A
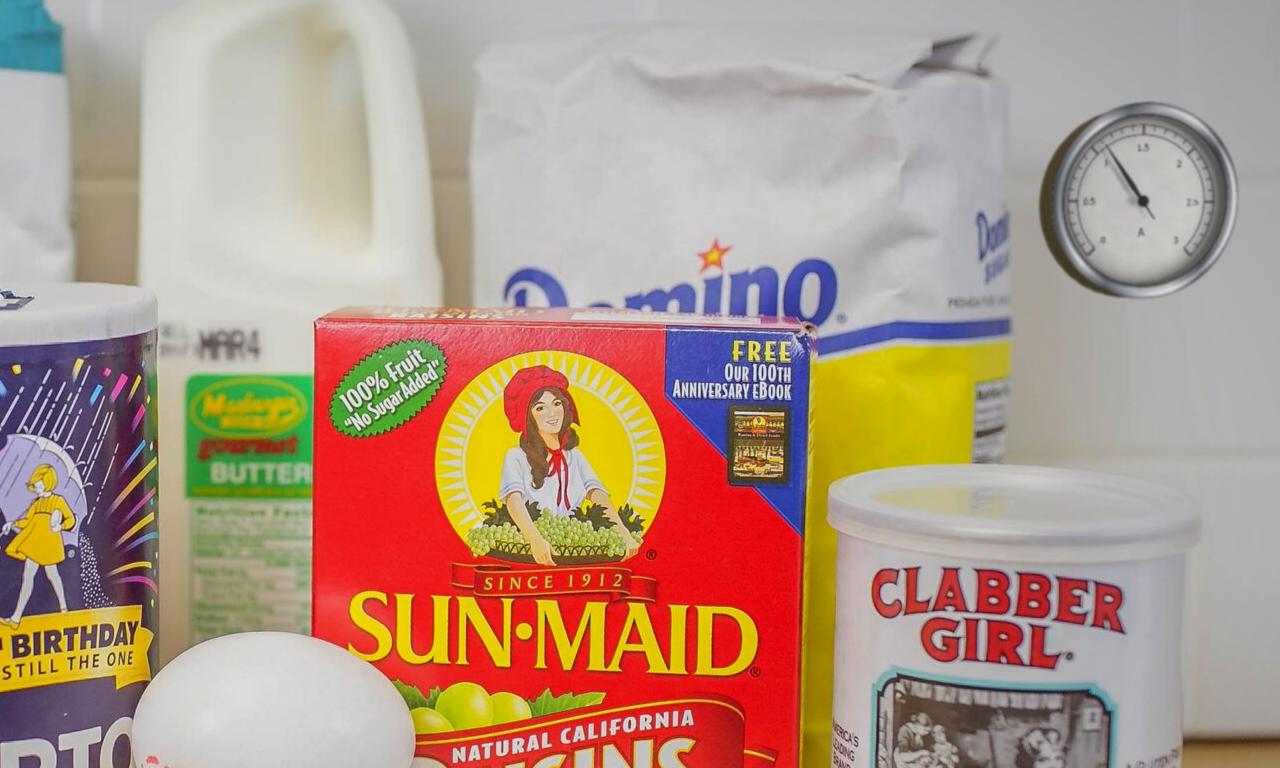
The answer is value=1.1 unit=A
